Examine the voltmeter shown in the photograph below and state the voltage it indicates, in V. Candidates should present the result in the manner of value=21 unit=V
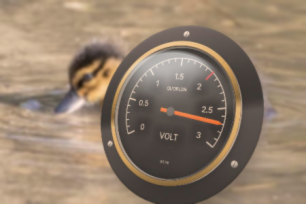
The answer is value=2.7 unit=V
